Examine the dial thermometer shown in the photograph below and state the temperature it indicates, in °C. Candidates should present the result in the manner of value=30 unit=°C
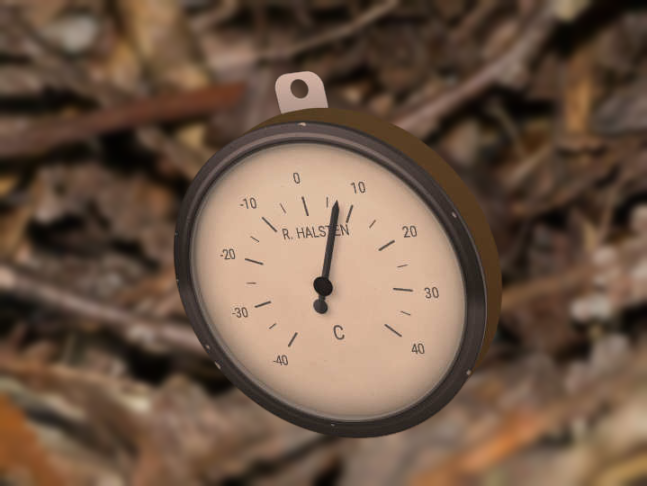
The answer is value=7.5 unit=°C
